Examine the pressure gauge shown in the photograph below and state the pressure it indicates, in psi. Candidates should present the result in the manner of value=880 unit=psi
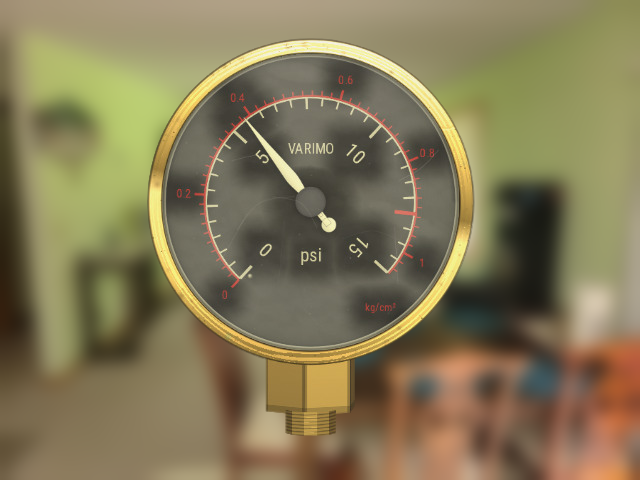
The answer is value=5.5 unit=psi
